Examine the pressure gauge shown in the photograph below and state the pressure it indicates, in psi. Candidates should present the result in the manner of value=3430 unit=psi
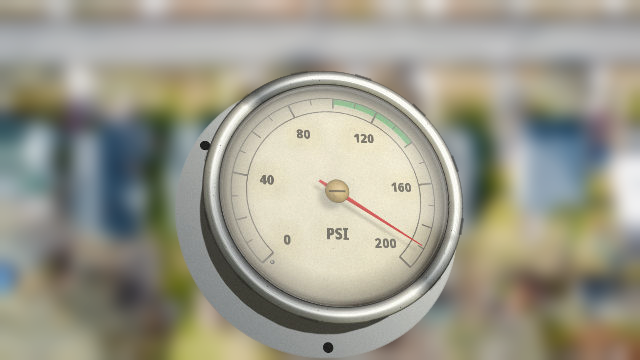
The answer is value=190 unit=psi
